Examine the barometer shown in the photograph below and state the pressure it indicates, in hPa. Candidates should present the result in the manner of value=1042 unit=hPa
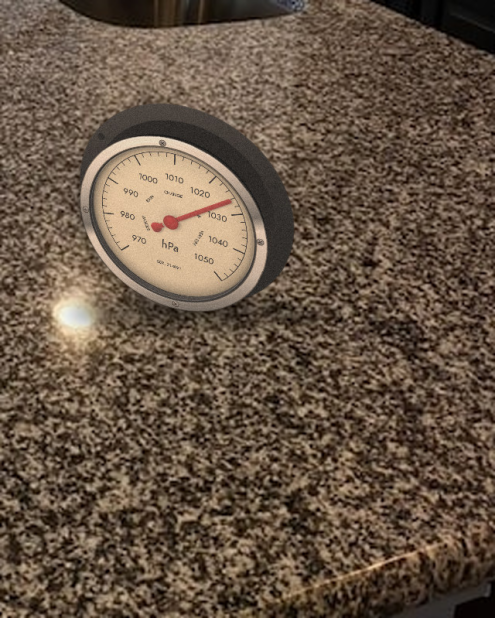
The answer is value=1026 unit=hPa
